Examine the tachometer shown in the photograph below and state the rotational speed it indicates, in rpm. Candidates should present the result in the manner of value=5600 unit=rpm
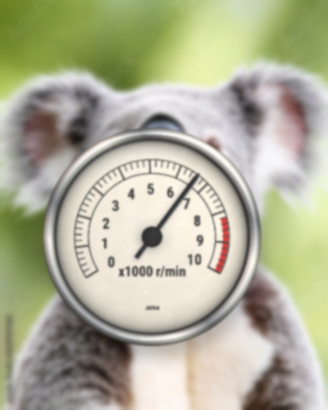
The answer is value=6600 unit=rpm
